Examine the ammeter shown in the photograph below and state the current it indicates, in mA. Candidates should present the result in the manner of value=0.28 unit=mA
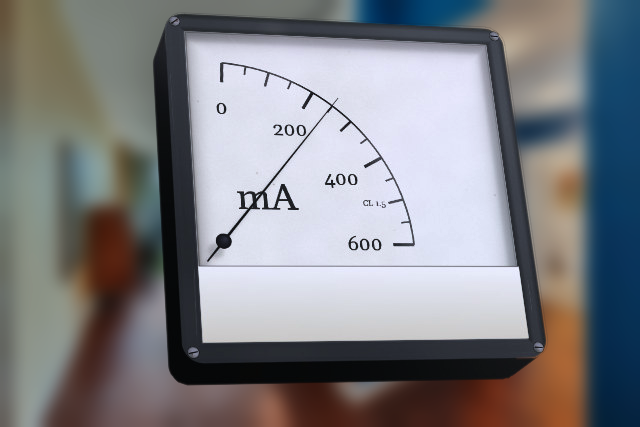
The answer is value=250 unit=mA
